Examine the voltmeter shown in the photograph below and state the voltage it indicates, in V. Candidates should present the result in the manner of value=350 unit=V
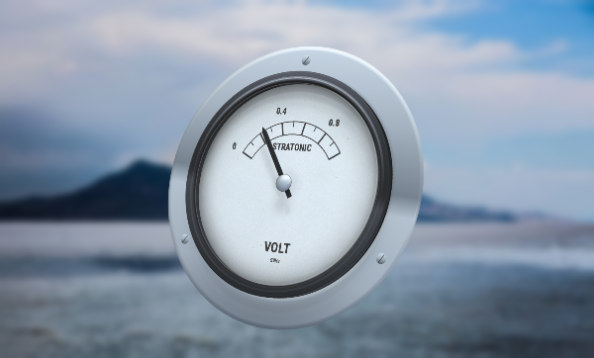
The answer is value=0.25 unit=V
